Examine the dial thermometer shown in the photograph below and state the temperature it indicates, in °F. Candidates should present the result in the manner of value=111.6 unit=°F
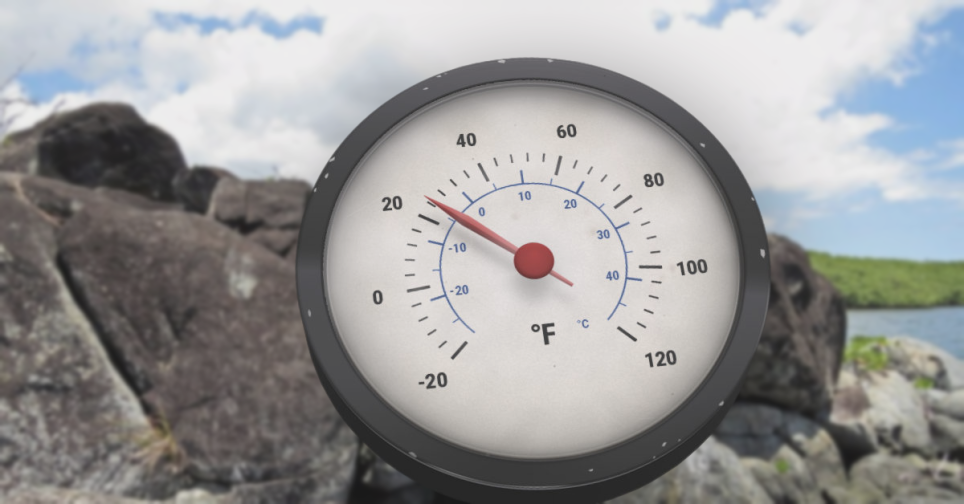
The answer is value=24 unit=°F
